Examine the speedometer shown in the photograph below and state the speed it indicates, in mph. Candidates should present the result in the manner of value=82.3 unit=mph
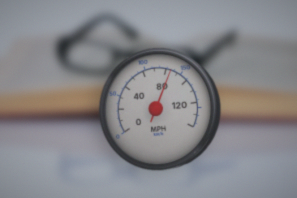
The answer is value=85 unit=mph
